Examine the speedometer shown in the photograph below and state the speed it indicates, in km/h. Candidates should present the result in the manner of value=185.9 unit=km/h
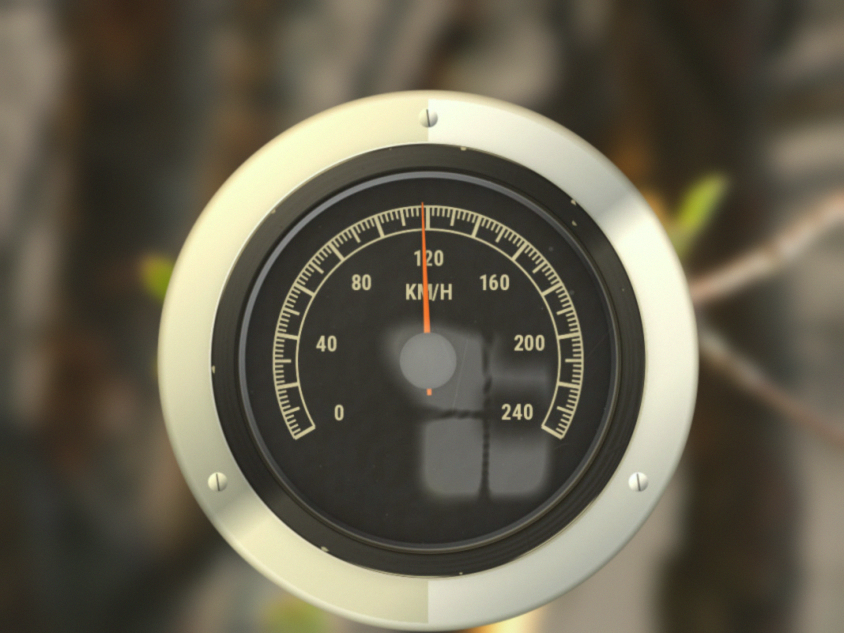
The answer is value=118 unit=km/h
